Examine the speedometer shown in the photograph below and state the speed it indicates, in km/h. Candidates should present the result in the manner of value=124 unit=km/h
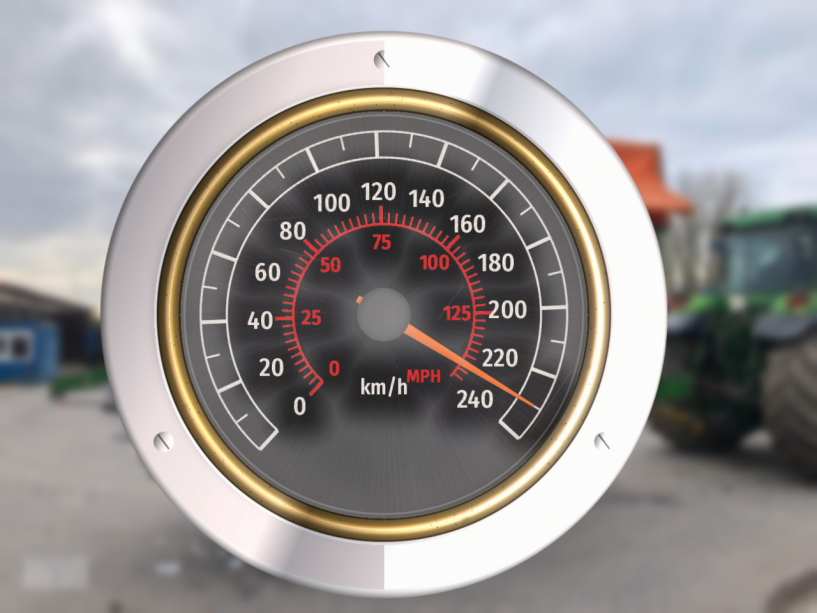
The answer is value=230 unit=km/h
